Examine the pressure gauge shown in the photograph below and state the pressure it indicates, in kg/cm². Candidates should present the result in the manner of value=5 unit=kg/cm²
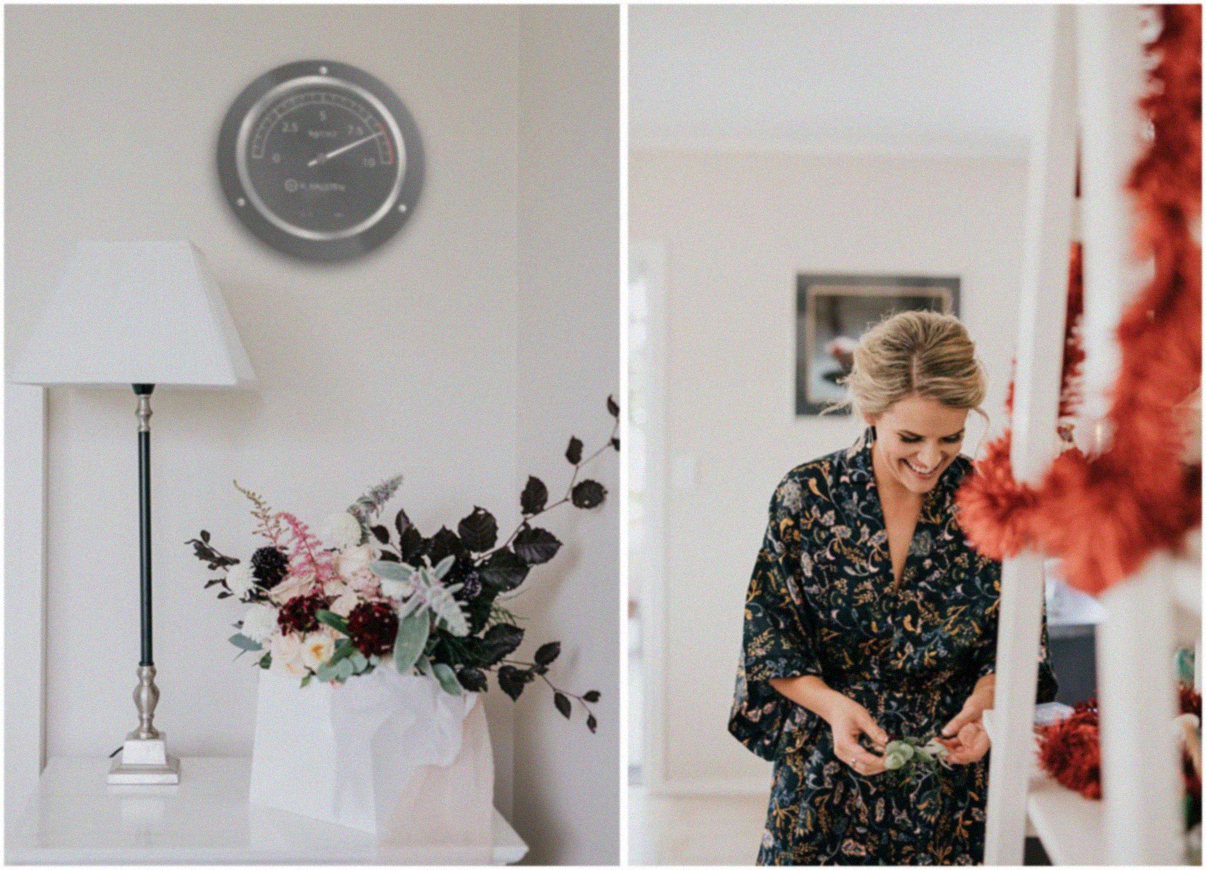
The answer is value=8.5 unit=kg/cm²
